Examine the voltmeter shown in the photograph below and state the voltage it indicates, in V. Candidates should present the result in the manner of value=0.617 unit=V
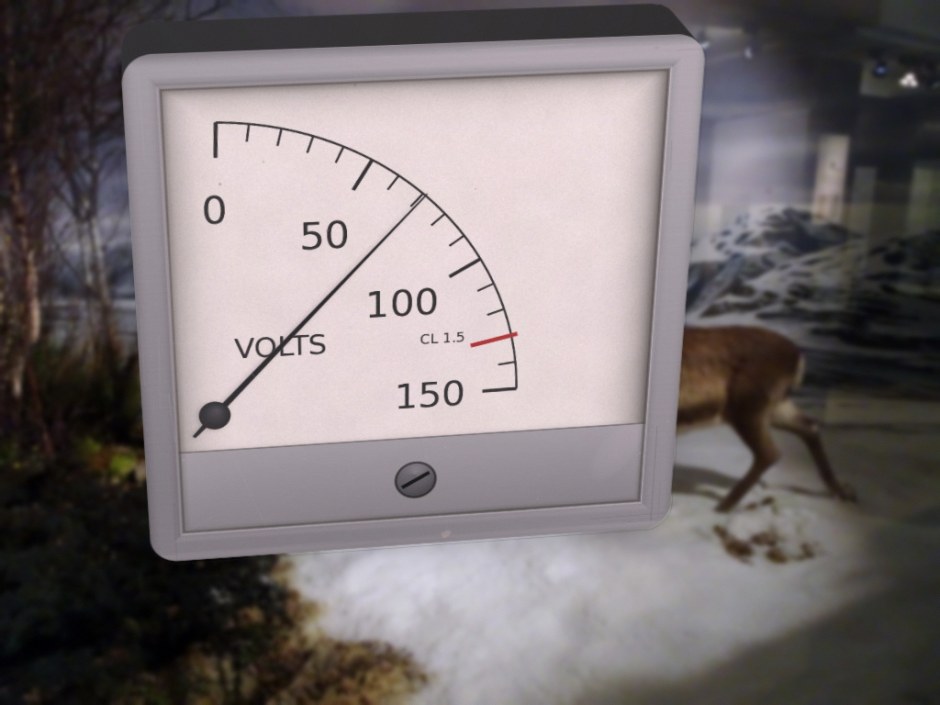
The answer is value=70 unit=V
